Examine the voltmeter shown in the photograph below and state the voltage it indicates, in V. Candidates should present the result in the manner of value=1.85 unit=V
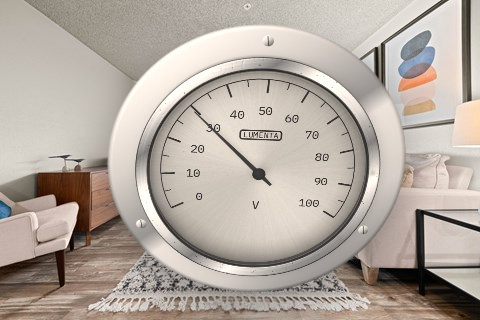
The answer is value=30 unit=V
